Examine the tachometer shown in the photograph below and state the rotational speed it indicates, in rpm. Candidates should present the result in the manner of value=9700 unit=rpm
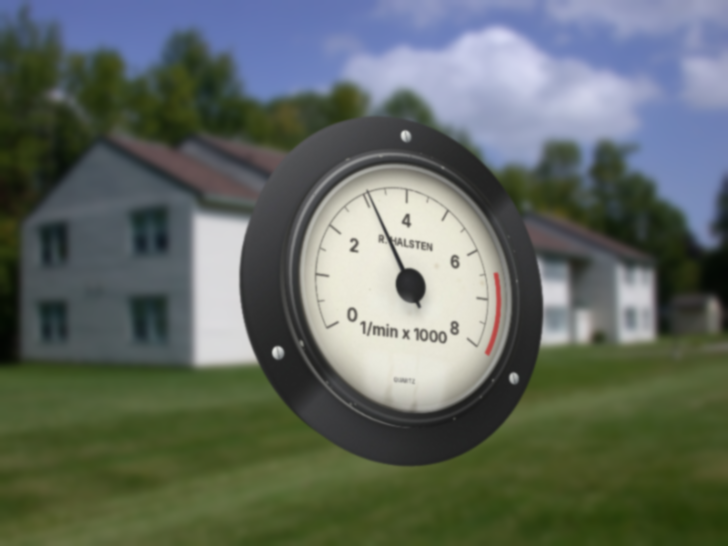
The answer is value=3000 unit=rpm
